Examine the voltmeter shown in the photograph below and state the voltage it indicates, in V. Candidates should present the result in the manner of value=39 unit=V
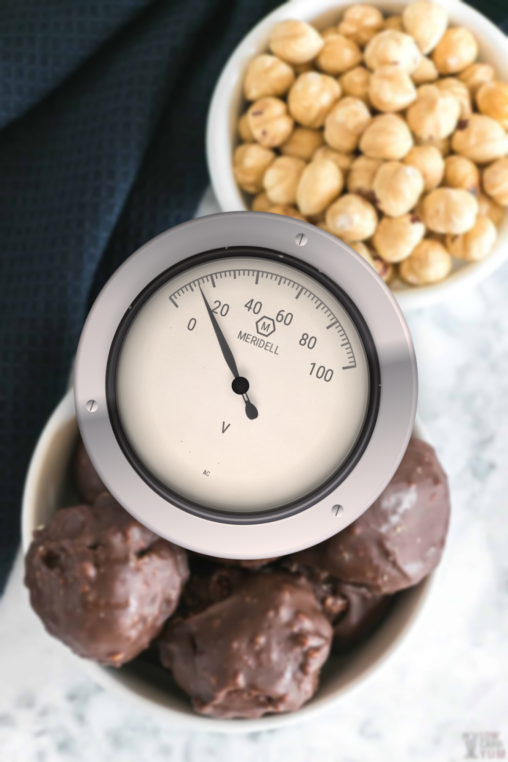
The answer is value=14 unit=V
